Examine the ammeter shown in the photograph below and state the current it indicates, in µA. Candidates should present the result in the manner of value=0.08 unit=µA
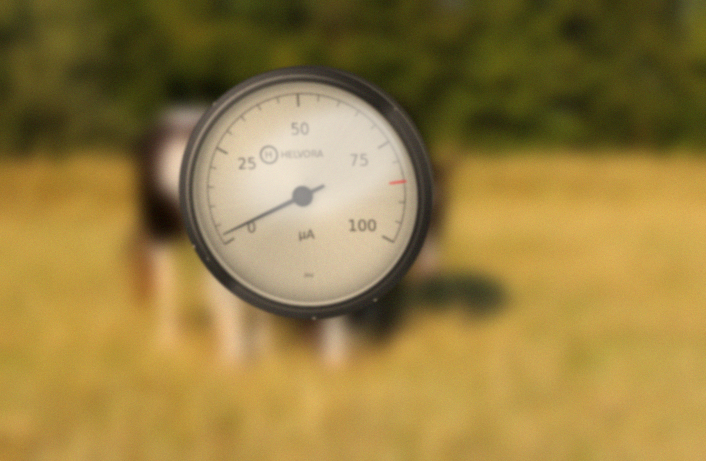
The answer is value=2.5 unit=µA
